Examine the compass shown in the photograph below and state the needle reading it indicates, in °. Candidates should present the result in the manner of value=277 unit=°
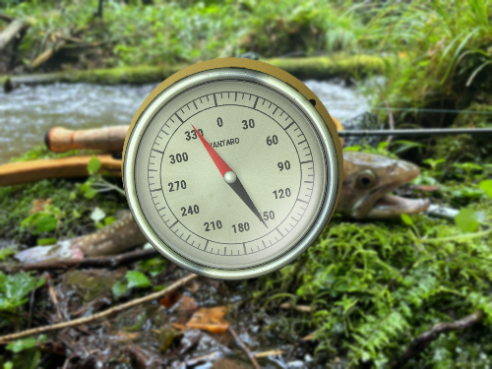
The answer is value=335 unit=°
